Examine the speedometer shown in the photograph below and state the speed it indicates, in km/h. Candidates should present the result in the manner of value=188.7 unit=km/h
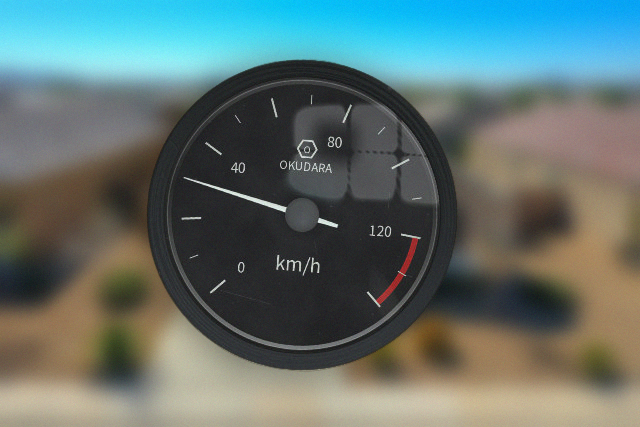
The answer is value=30 unit=km/h
